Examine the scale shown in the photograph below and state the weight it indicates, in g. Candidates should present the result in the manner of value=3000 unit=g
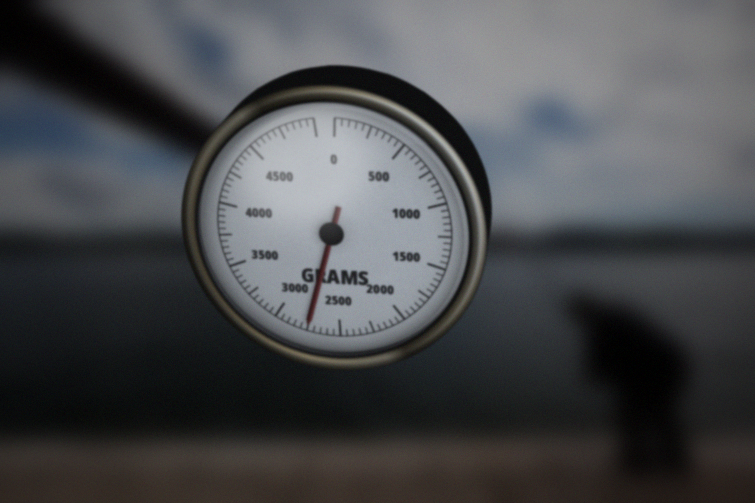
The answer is value=2750 unit=g
